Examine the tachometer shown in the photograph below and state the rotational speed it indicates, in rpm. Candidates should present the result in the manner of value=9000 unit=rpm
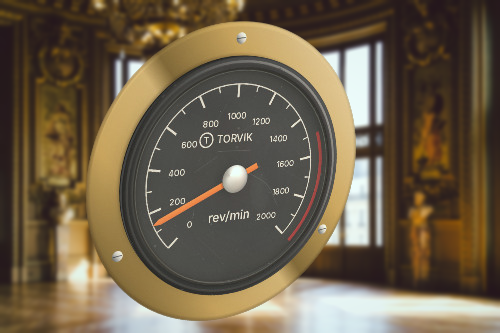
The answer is value=150 unit=rpm
